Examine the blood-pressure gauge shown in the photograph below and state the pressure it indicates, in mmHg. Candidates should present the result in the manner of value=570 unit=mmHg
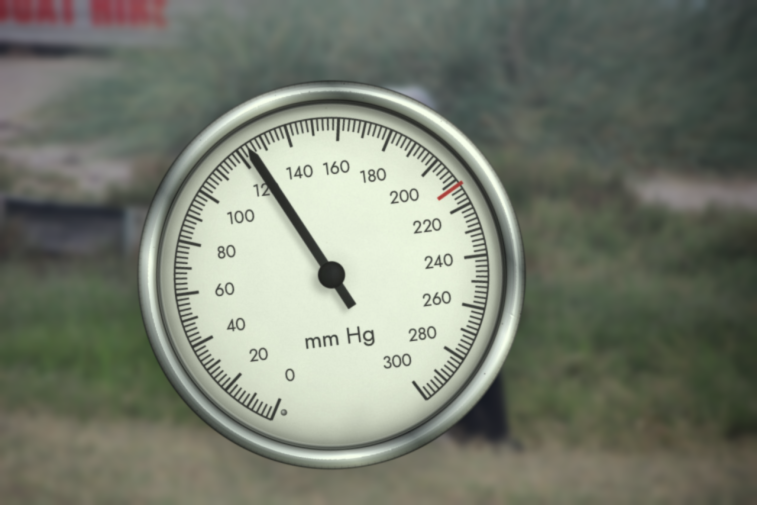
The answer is value=124 unit=mmHg
